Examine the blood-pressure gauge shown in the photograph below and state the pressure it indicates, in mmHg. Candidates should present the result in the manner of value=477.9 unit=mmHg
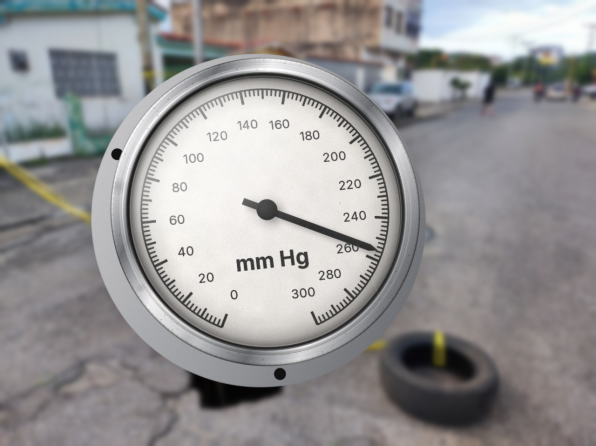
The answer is value=256 unit=mmHg
